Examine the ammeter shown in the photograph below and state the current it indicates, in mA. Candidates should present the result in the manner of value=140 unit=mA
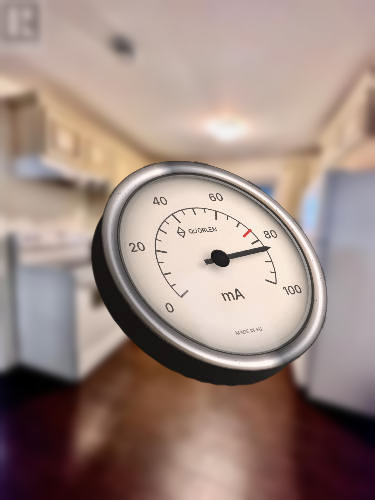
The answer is value=85 unit=mA
